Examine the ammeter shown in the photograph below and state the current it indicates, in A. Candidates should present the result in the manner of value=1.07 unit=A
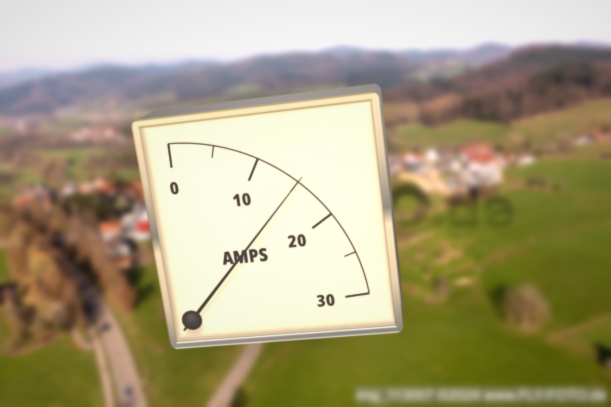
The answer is value=15 unit=A
